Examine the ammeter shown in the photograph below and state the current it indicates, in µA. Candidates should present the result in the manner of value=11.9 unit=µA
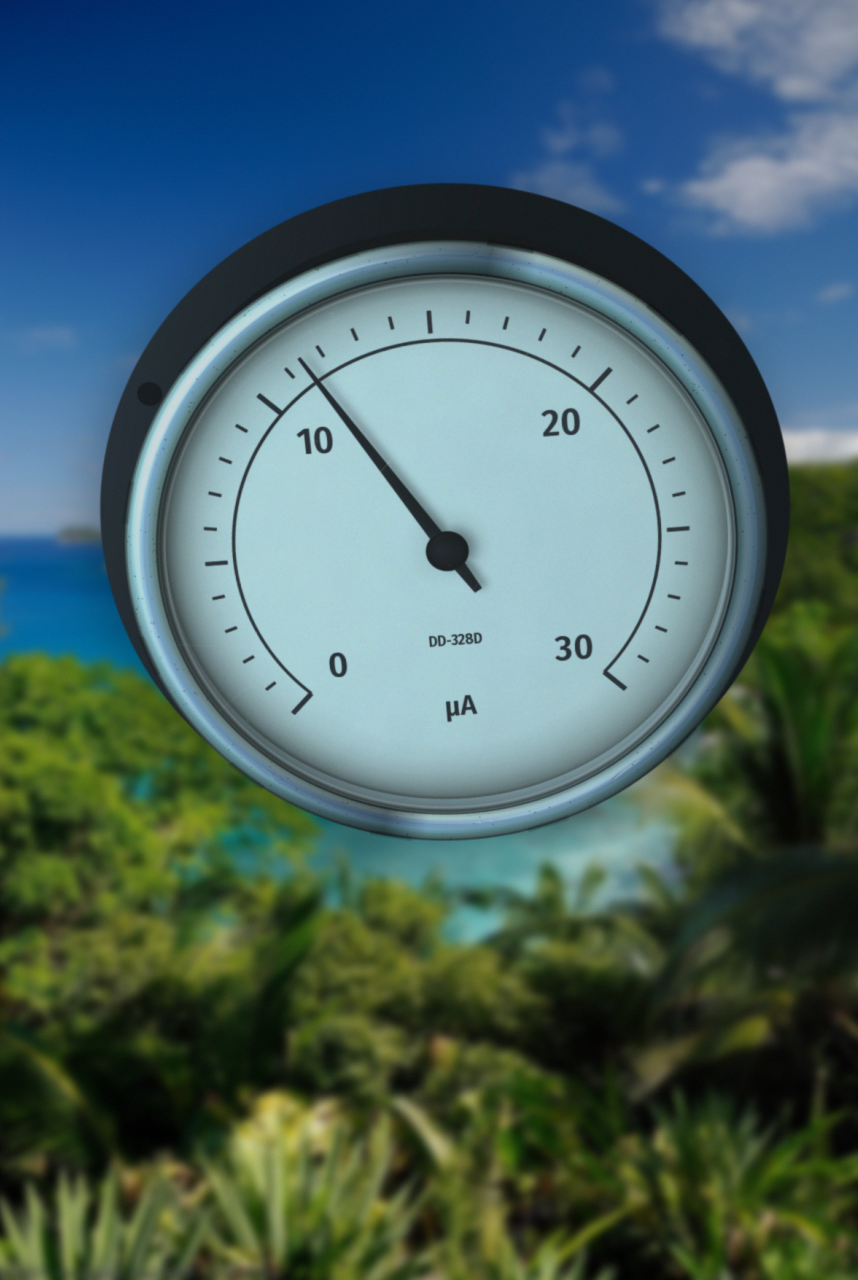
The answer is value=11.5 unit=µA
